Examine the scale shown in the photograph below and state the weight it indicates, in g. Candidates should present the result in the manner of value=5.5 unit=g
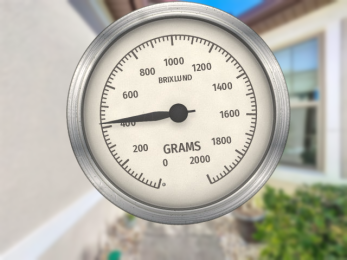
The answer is value=420 unit=g
